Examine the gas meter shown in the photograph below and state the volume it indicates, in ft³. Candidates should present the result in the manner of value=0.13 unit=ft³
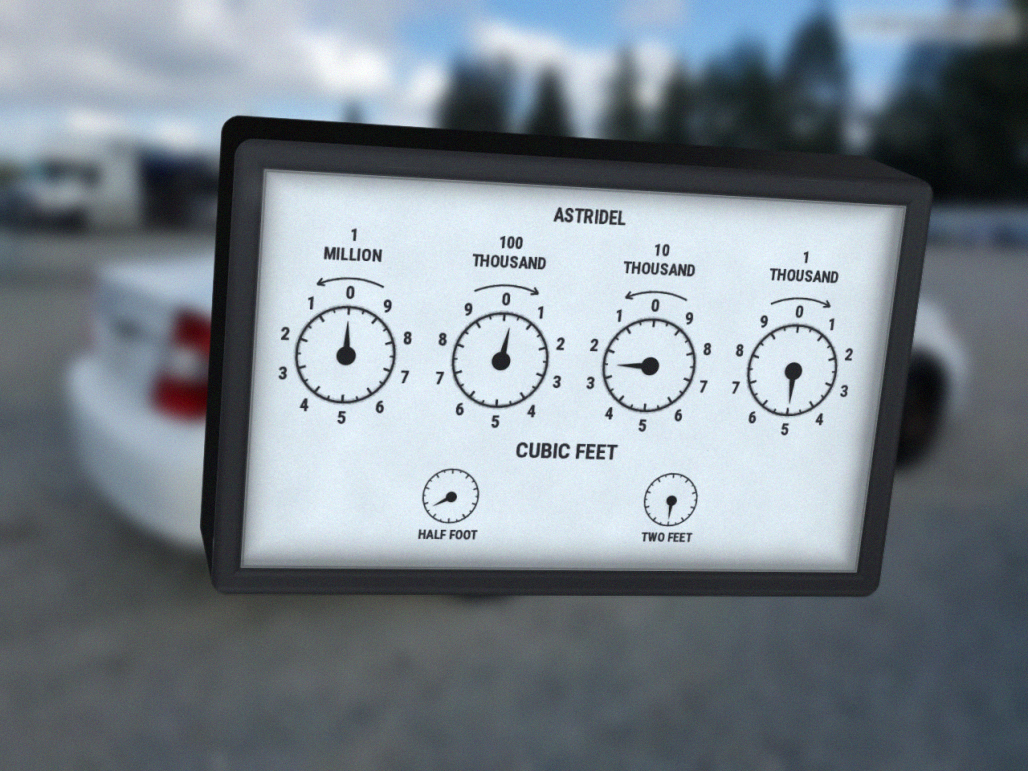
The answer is value=2500 unit=ft³
